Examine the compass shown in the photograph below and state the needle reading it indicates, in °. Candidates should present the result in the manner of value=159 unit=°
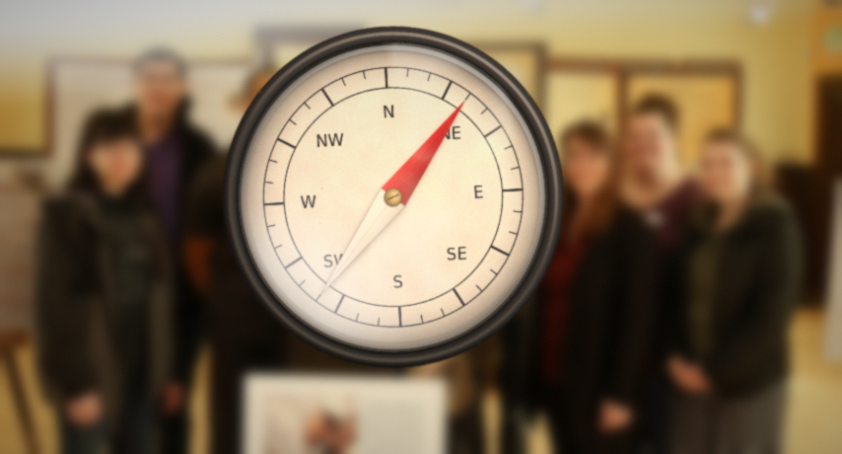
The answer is value=40 unit=°
